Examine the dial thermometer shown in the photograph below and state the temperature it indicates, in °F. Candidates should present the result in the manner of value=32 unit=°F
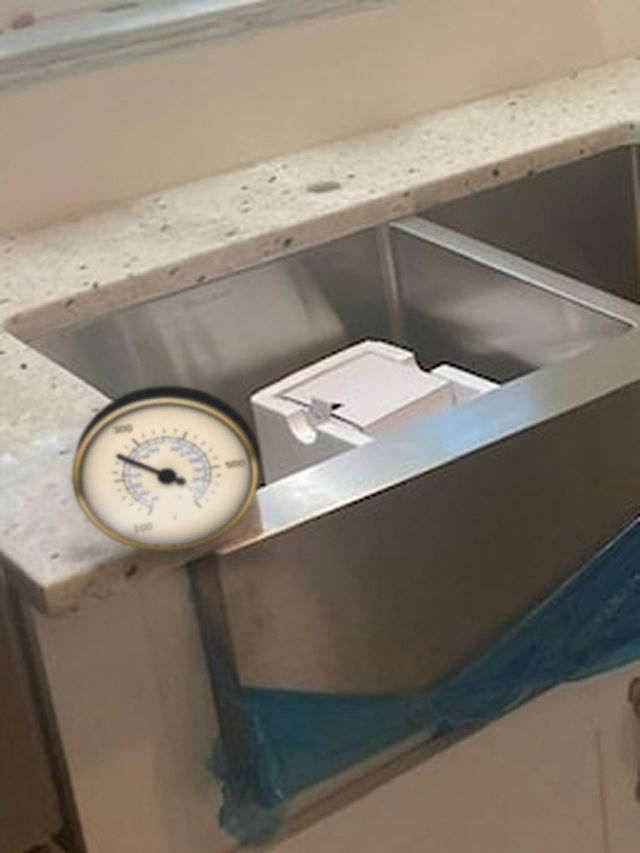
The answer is value=260 unit=°F
